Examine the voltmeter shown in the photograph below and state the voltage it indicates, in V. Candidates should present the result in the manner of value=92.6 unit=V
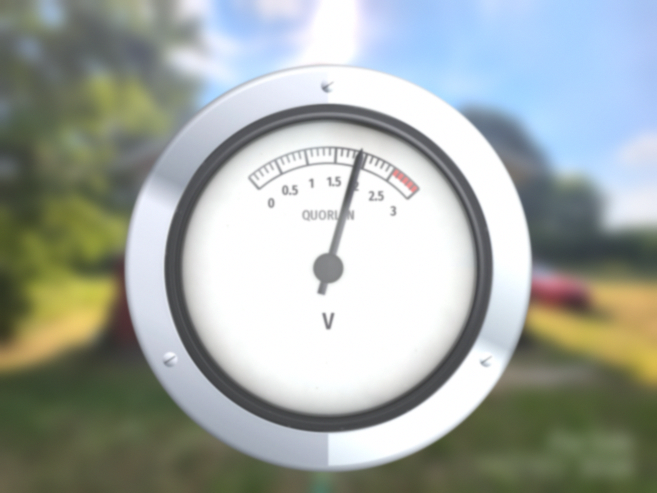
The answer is value=1.9 unit=V
